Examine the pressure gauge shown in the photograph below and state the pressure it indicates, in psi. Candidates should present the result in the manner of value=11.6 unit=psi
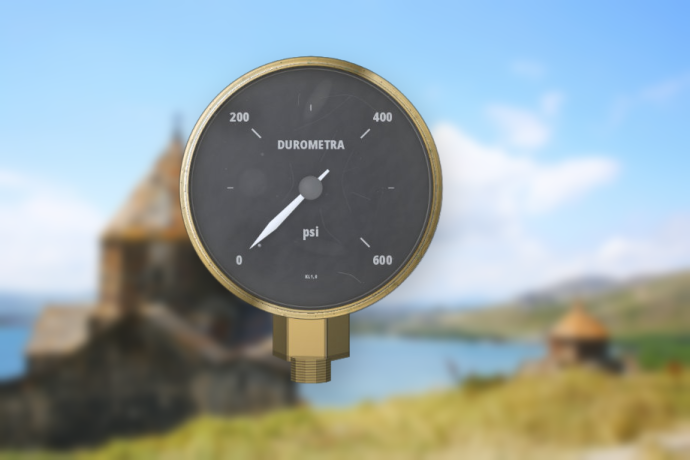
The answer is value=0 unit=psi
